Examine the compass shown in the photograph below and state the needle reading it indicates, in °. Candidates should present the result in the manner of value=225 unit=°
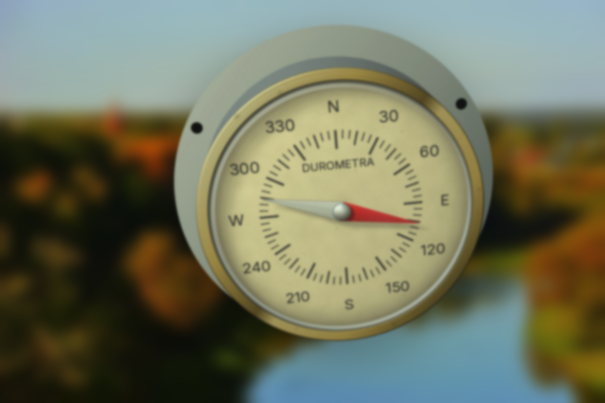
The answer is value=105 unit=°
